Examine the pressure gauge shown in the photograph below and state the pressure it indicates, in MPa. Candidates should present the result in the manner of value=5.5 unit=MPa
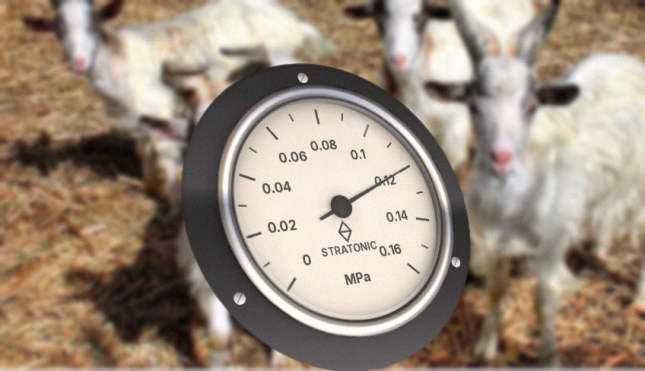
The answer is value=0.12 unit=MPa
